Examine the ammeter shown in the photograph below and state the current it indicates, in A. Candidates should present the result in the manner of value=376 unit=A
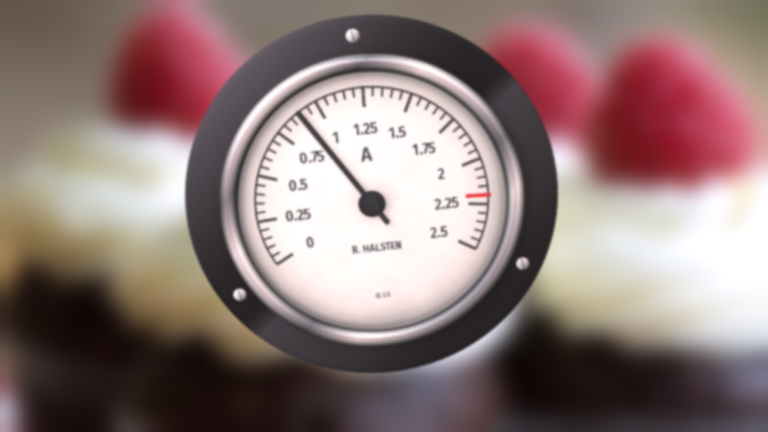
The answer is value=0.9 unit=A
